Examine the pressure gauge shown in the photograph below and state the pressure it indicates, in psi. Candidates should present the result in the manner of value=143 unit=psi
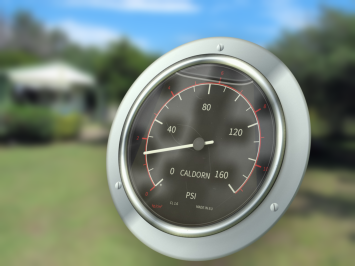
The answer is value=20 unit=psi
